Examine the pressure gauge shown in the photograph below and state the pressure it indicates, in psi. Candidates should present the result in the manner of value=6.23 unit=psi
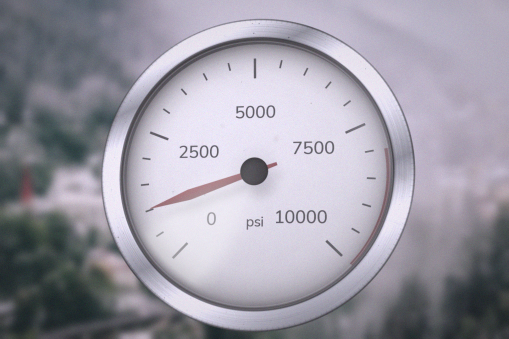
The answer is value=1000 unit=psi
